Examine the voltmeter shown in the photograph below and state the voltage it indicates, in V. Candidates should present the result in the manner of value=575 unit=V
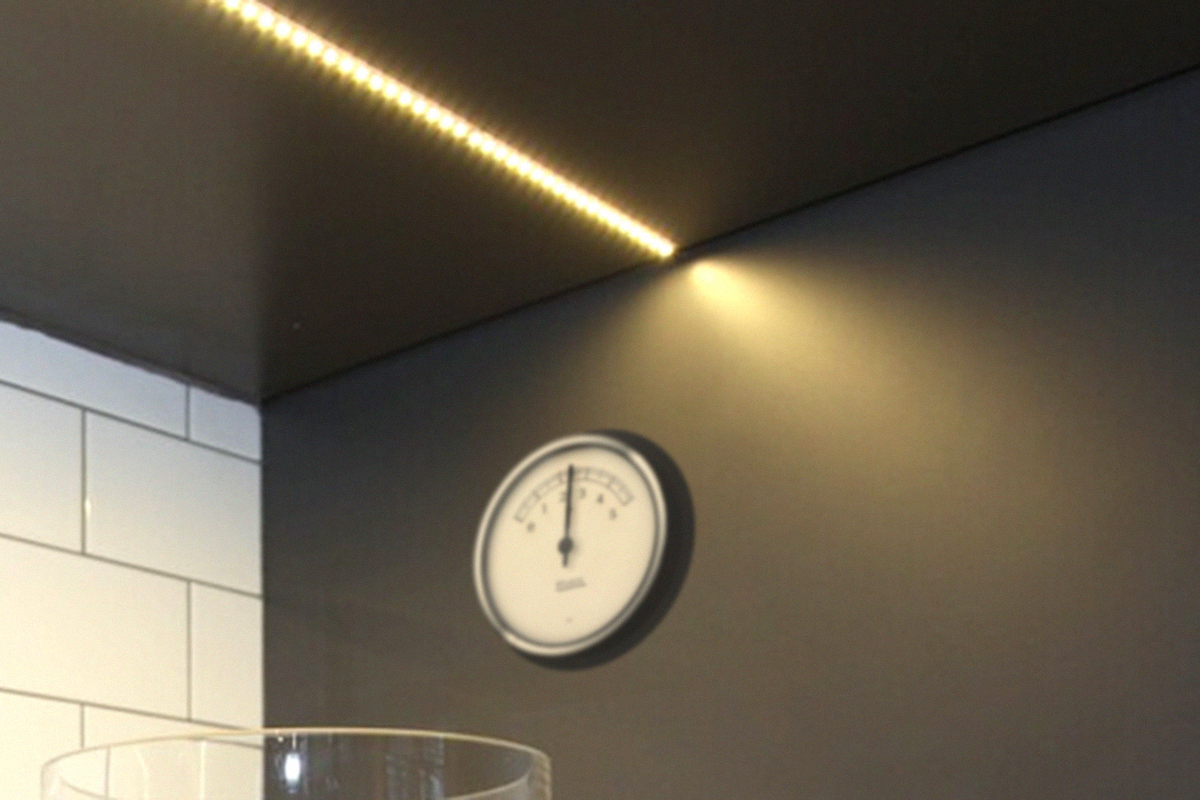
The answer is value=2.5 unit=V
